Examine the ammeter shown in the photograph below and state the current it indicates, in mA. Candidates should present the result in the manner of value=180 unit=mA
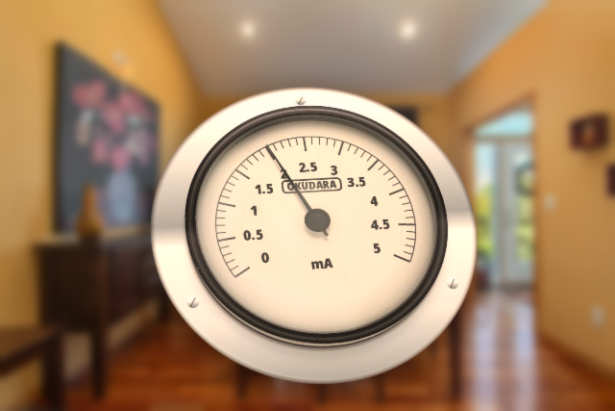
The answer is value=2 unit=mA
